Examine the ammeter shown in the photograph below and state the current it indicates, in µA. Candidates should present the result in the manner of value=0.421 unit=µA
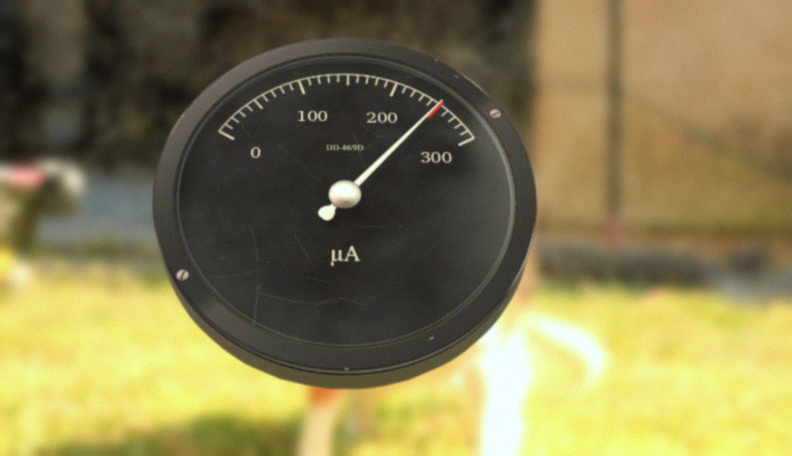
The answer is value=250 unit=µA
